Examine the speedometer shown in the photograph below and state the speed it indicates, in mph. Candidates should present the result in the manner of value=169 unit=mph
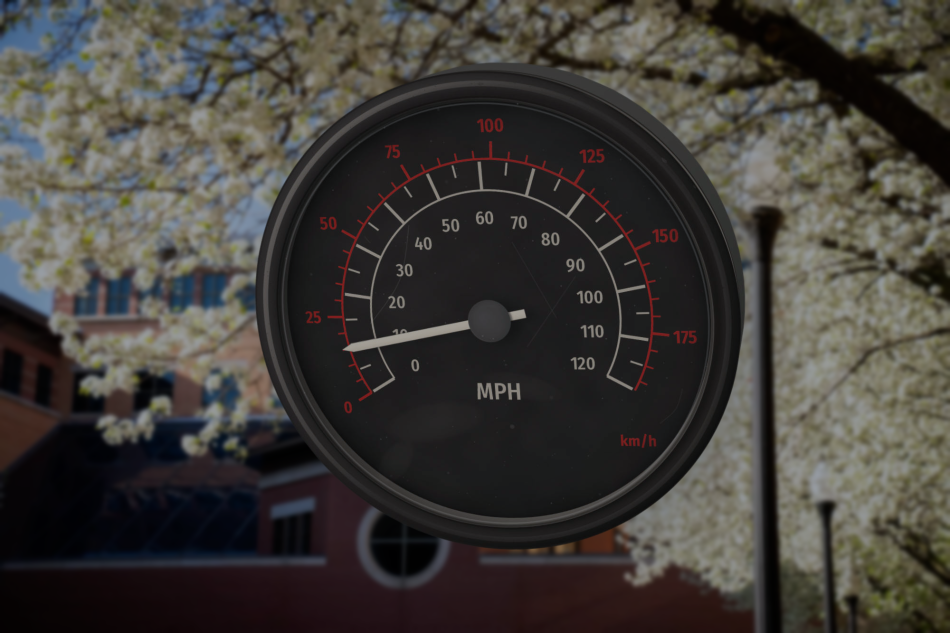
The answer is value=10 unit=mph
